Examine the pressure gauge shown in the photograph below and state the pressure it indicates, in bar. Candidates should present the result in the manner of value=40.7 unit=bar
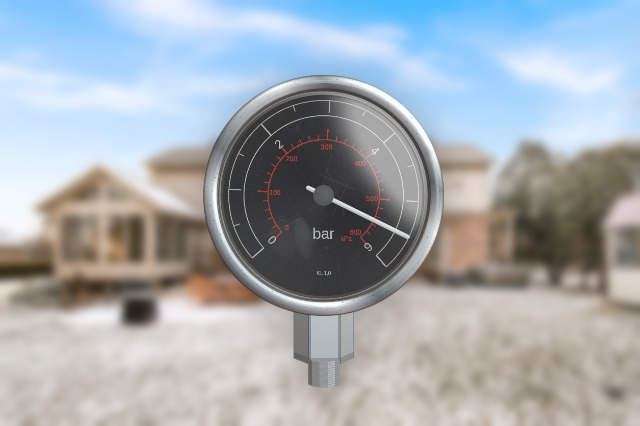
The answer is value=5.5 unit=bar
